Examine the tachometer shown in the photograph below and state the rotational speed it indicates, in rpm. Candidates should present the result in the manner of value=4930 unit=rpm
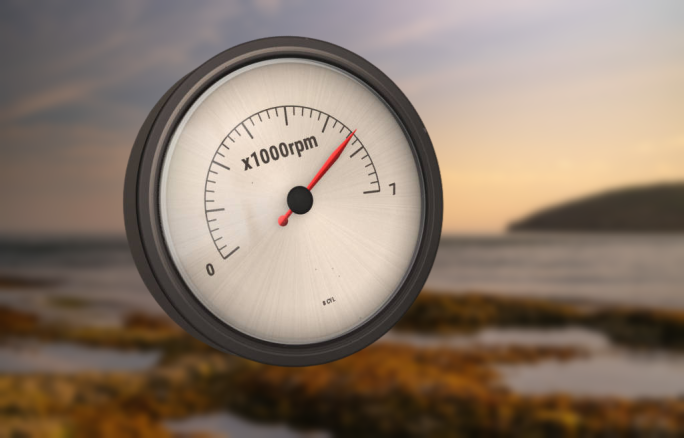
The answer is value=5600 unit=rpm
